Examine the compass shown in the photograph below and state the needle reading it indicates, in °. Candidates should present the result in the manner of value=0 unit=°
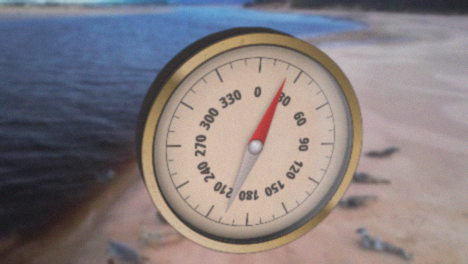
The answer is value=20 unit=°
